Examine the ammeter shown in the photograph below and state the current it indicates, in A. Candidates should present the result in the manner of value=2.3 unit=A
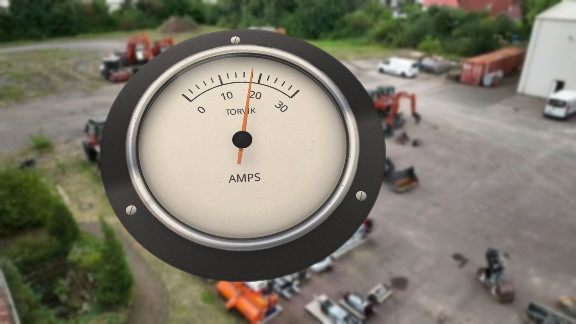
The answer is value=18 unit=A
